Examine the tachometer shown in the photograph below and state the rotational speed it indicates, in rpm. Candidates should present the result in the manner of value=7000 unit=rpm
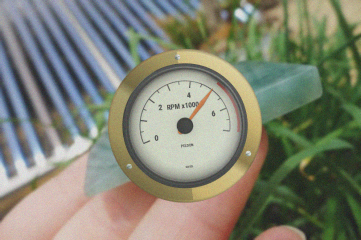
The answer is value=5000 unit=rpm
